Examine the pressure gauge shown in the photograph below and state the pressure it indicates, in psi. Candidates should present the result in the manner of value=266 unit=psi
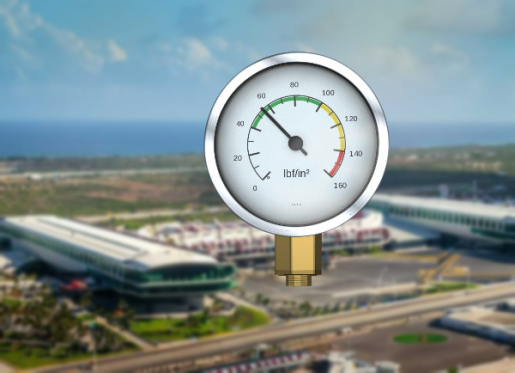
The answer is value=55 unit=psi
